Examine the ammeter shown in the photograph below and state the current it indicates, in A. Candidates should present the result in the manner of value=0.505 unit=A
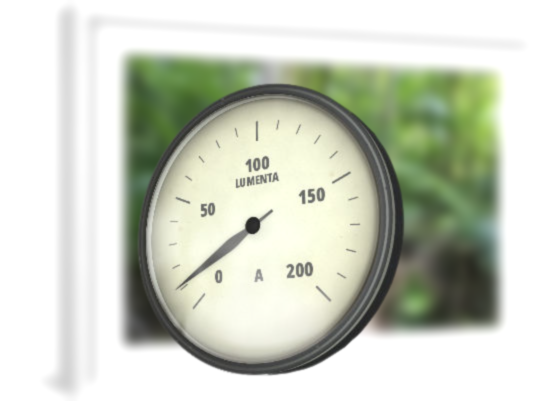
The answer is value=10 unit=A
